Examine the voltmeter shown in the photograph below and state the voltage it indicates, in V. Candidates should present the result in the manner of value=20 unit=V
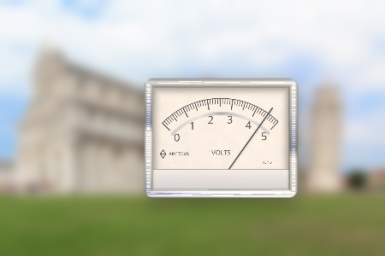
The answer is value=4.5 unit=V
